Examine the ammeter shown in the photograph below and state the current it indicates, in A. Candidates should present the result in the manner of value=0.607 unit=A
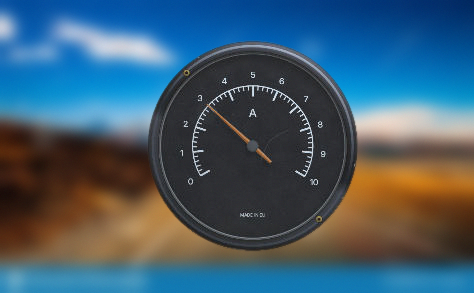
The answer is value=3 unit=A
